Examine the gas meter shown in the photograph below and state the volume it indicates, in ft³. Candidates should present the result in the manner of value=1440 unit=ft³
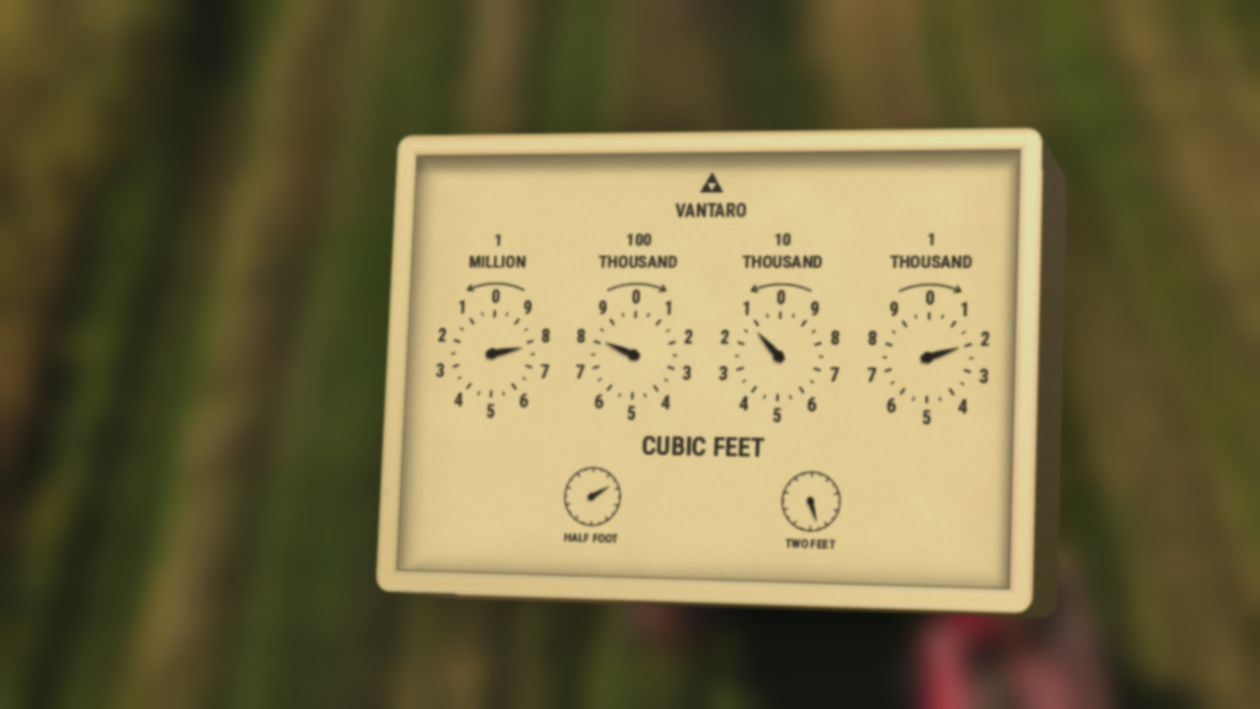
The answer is value=781200 unit=ft³
